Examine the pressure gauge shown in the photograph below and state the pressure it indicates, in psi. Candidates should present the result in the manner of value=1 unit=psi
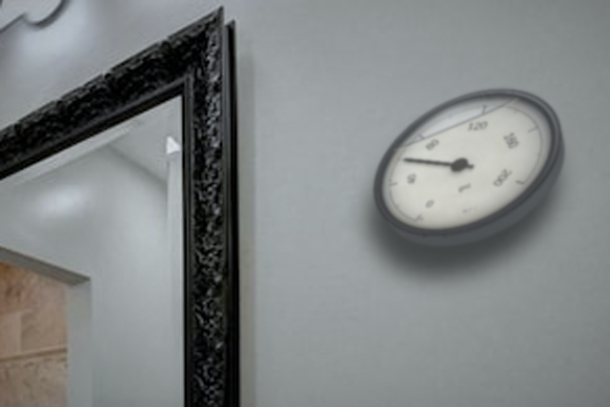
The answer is value=60 unit=psi
